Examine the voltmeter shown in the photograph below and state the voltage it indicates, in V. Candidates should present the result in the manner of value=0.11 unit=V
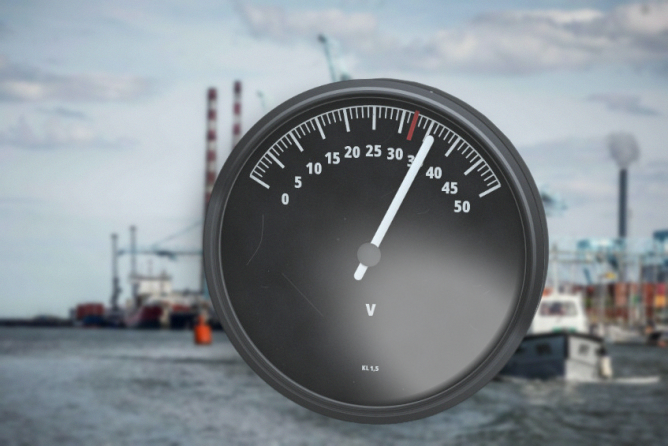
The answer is value=36 unit=V
